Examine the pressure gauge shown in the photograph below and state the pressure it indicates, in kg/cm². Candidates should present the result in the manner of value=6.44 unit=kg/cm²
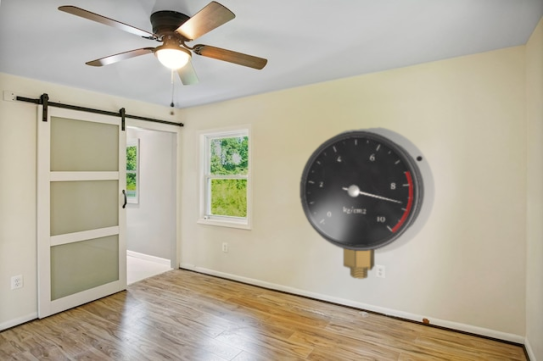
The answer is value=8.75 unit=kg/cm²
